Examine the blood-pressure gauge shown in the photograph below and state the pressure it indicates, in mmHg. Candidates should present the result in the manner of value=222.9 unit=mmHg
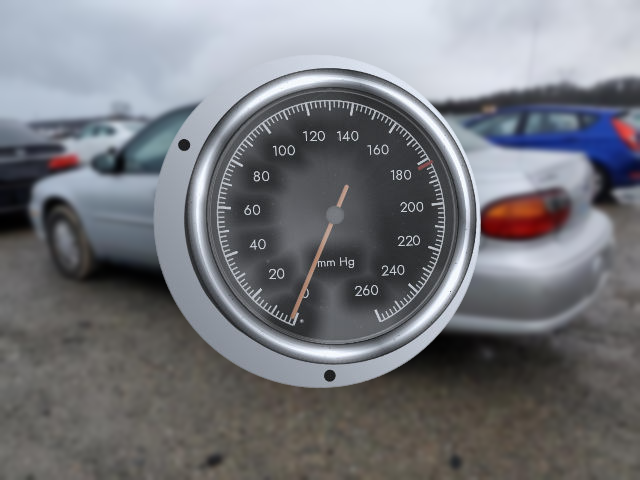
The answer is value=2 unit=mmHg
